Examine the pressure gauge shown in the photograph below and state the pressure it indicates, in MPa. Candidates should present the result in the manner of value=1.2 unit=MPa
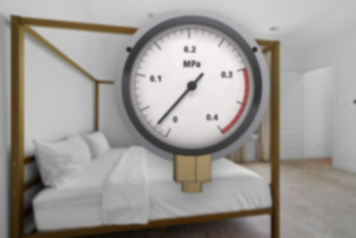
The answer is value=0.02 unit=MPa
